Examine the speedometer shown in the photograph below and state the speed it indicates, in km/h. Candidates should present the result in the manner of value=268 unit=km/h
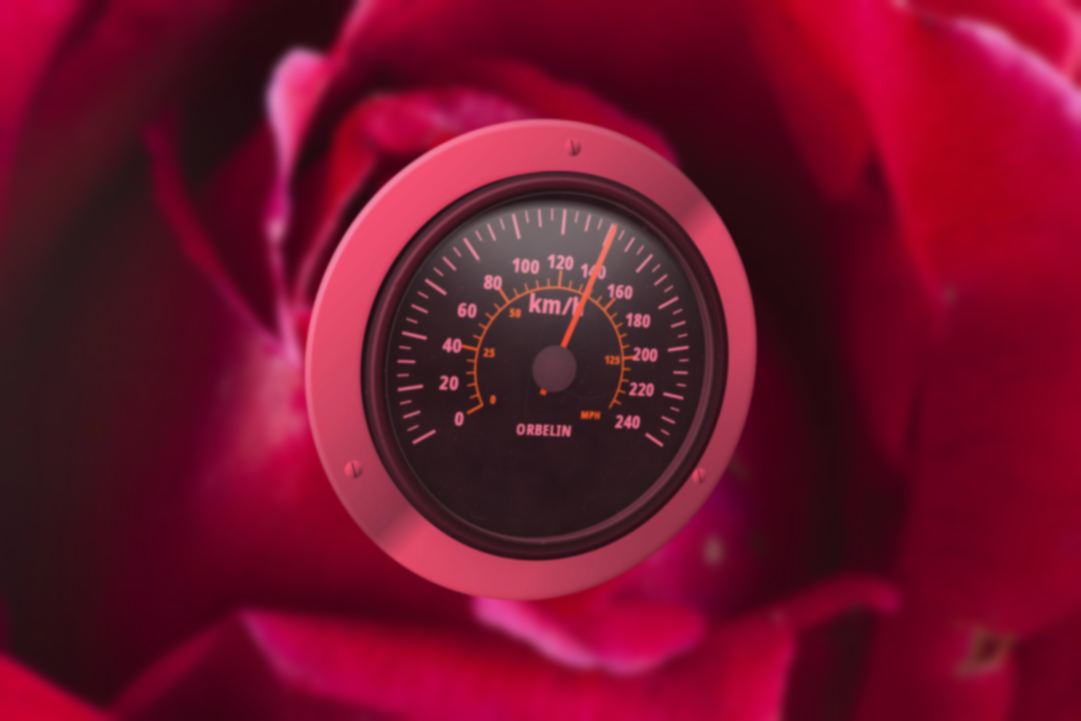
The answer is value=140 unit=km/h
